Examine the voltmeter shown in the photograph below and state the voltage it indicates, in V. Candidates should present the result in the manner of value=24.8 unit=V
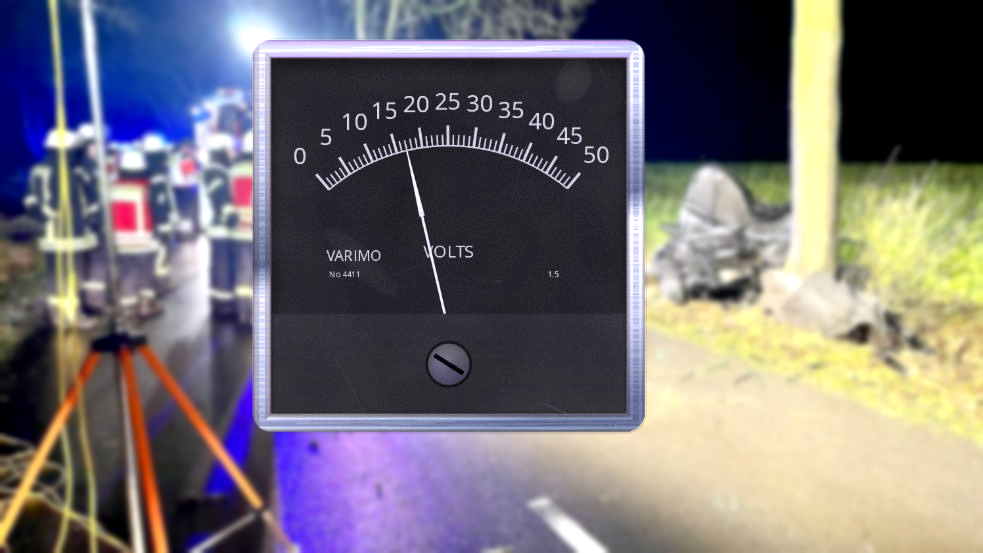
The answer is value=17 unit=V
